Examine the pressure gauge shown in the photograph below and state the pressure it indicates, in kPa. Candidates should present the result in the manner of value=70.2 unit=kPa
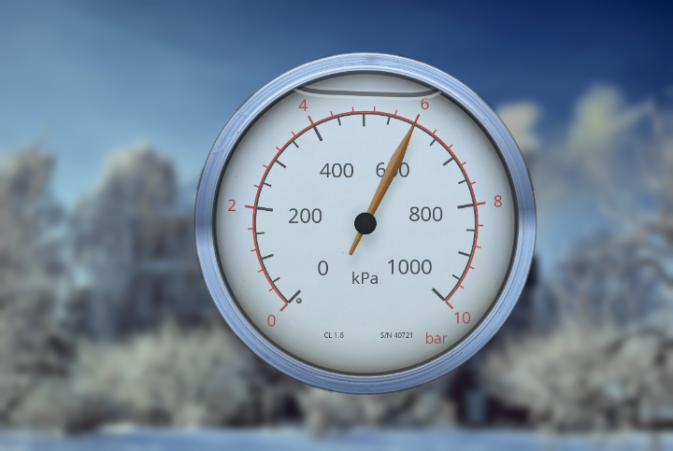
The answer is value=600 unit=kPa
